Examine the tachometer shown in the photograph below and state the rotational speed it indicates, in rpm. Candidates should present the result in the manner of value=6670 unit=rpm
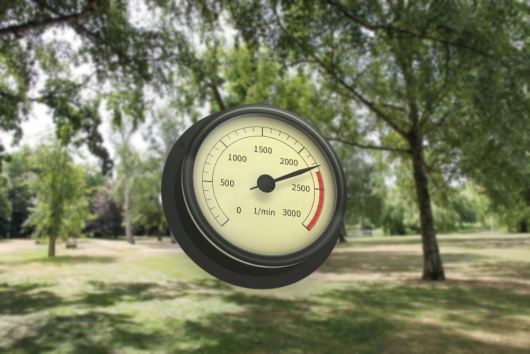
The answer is value=2250 unit=rpm
